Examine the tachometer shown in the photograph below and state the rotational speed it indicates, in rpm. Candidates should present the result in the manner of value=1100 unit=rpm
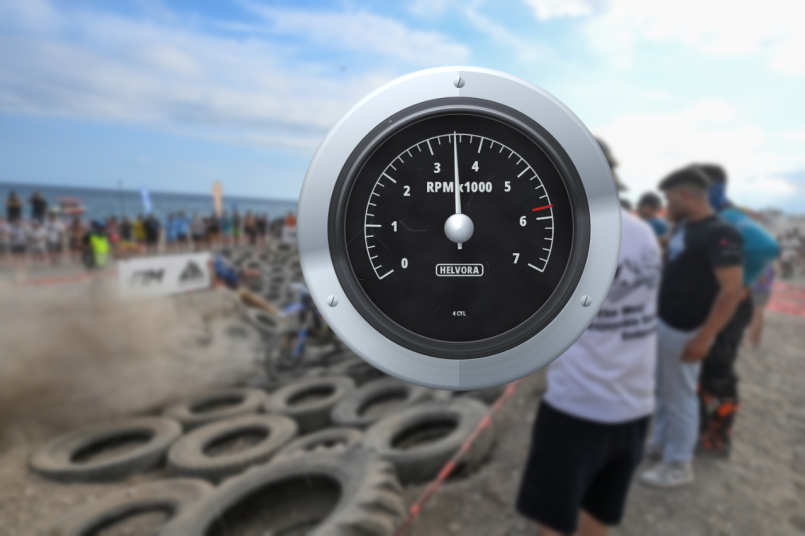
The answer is value=3500 unit=rpm
